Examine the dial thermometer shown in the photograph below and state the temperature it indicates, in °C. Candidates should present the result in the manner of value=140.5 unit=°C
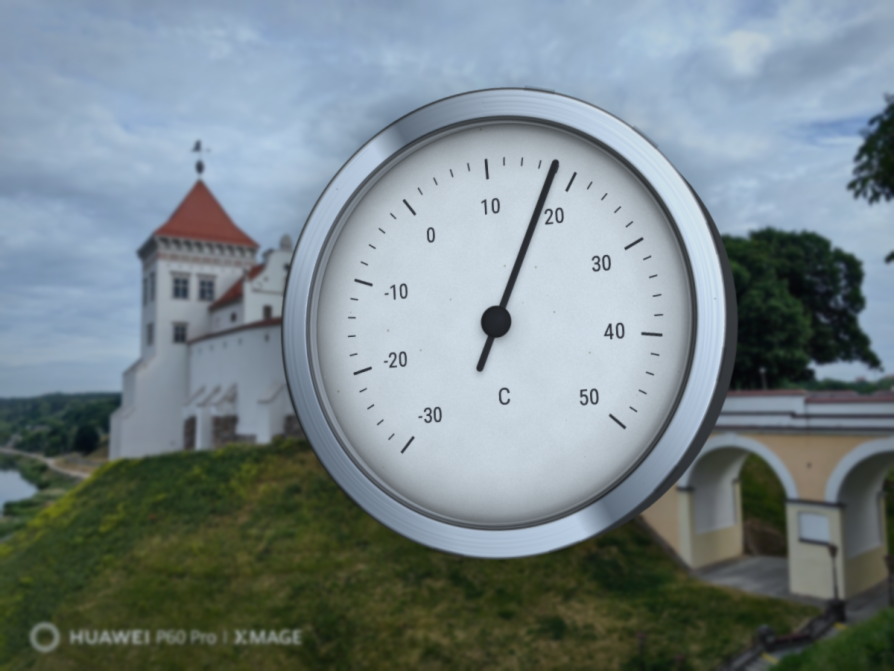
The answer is value=18 unit=°C
